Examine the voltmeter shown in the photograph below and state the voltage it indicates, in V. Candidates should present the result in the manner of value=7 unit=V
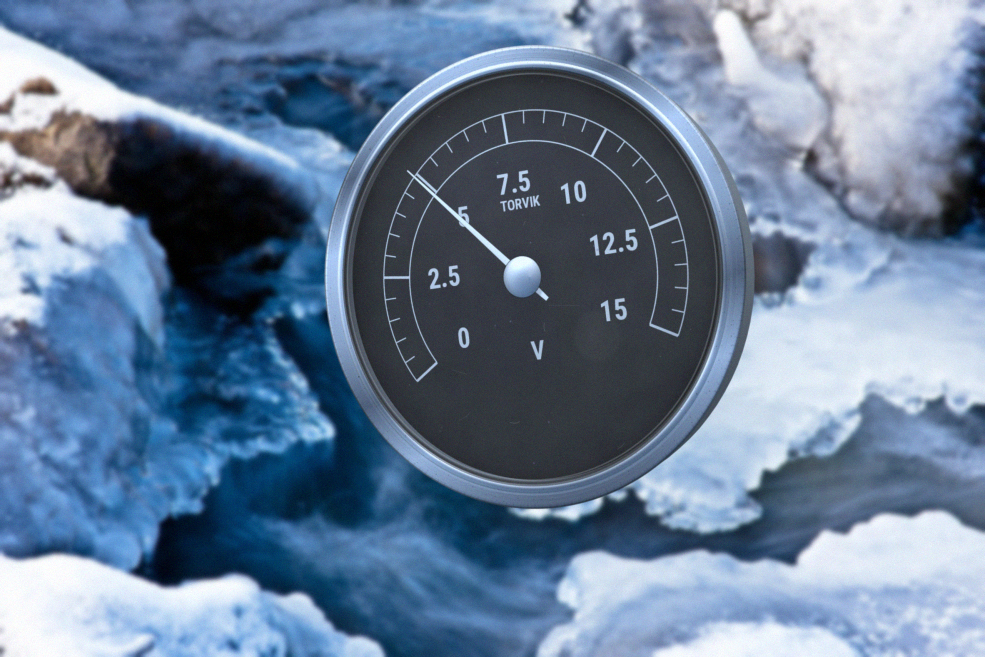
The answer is value=5 unit=V
